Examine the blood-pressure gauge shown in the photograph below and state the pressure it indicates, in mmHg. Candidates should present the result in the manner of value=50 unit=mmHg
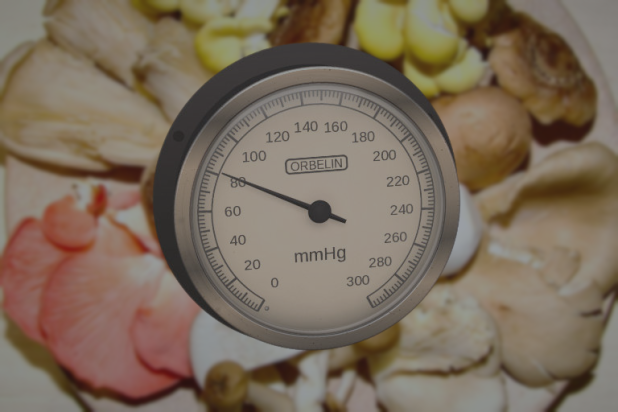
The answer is value=82 unit=mmHg
